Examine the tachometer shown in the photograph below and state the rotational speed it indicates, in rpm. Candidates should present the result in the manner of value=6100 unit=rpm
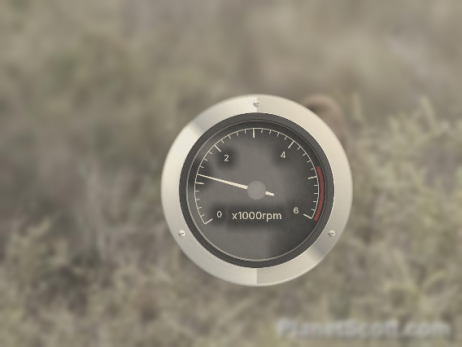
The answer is value=1200 unit=rpm
